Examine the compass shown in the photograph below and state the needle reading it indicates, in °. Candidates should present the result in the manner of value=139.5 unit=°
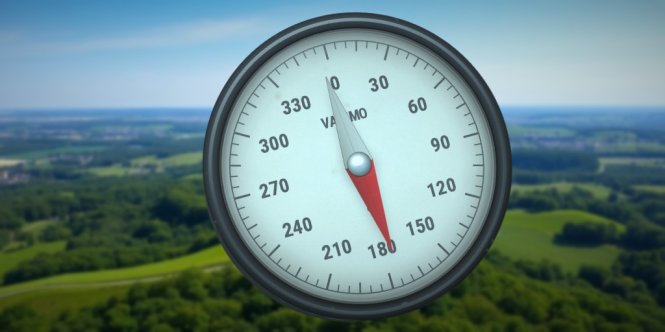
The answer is value=175 unit=°
